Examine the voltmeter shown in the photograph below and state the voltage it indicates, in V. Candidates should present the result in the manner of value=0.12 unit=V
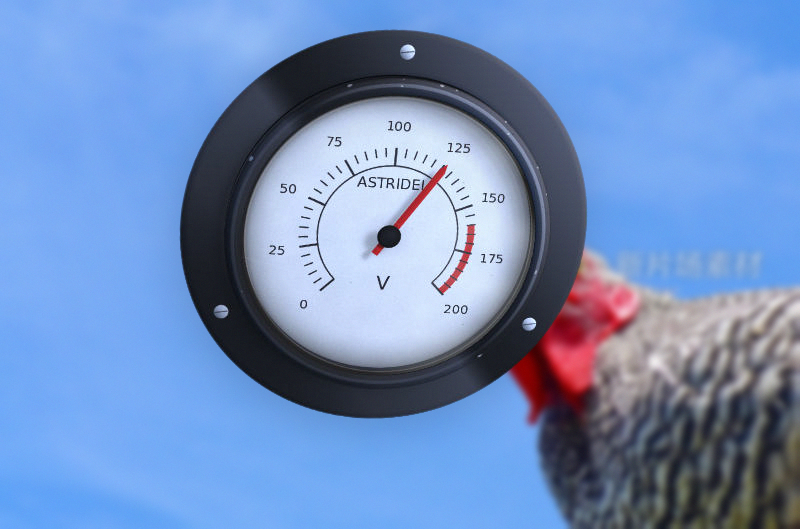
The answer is value=125 unit=V
